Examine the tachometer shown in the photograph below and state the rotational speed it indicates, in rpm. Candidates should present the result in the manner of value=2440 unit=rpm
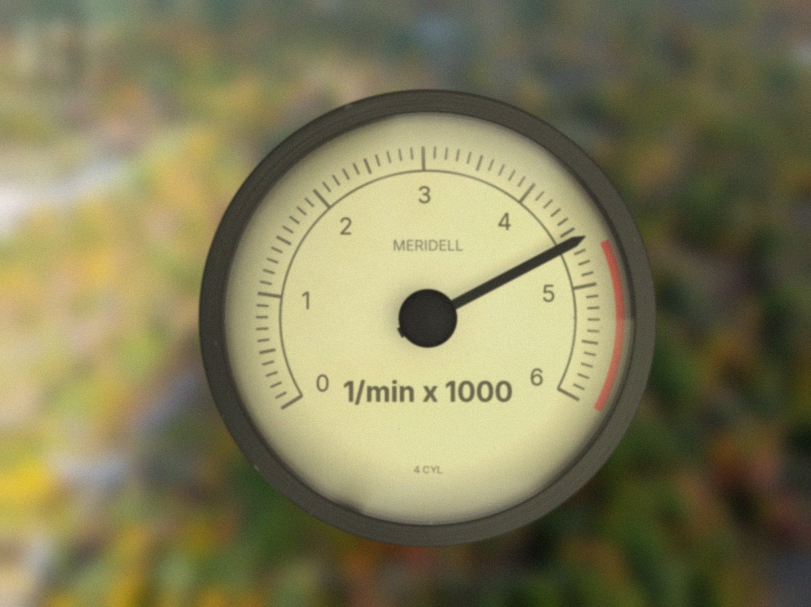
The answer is value=4600 unit=rpm
